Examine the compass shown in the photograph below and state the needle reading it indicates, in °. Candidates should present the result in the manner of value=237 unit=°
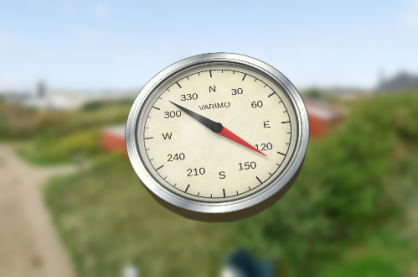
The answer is value=130 unit=°
